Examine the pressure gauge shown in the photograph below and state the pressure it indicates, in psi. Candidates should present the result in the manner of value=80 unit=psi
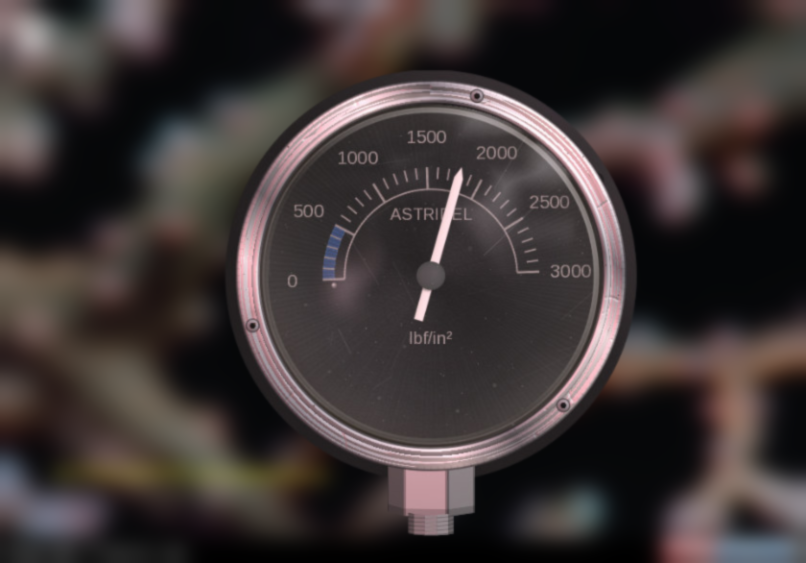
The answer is value=1800 unit=psi
